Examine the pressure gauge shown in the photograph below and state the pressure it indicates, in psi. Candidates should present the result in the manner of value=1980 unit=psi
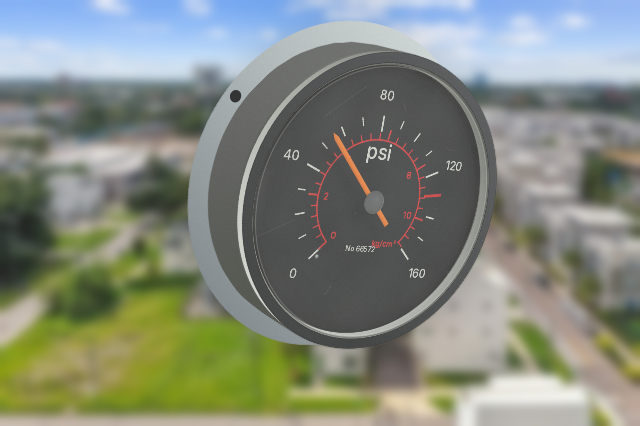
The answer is value=55 unit=psi
